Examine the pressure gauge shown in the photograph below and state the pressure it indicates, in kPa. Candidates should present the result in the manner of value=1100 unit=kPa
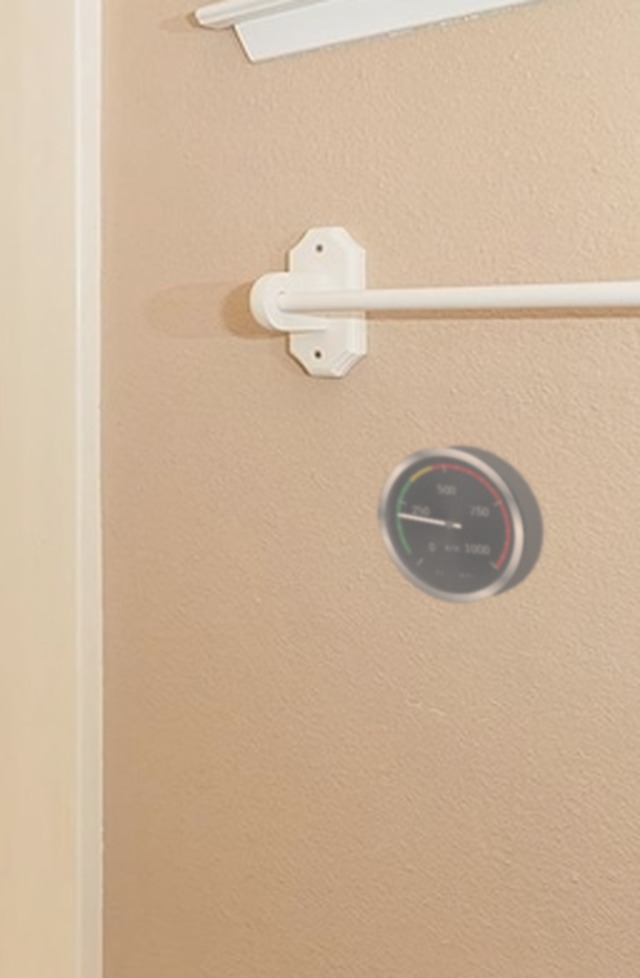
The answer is value=200 unit=kPa
